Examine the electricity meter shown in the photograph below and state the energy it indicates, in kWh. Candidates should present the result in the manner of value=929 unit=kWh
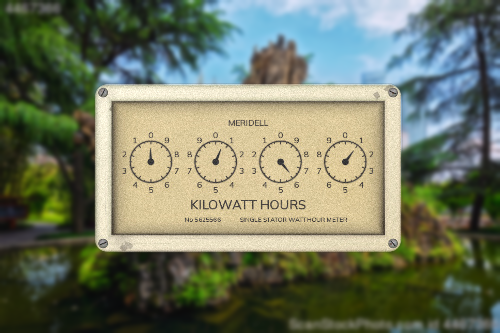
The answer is value=61 unit=kWh
